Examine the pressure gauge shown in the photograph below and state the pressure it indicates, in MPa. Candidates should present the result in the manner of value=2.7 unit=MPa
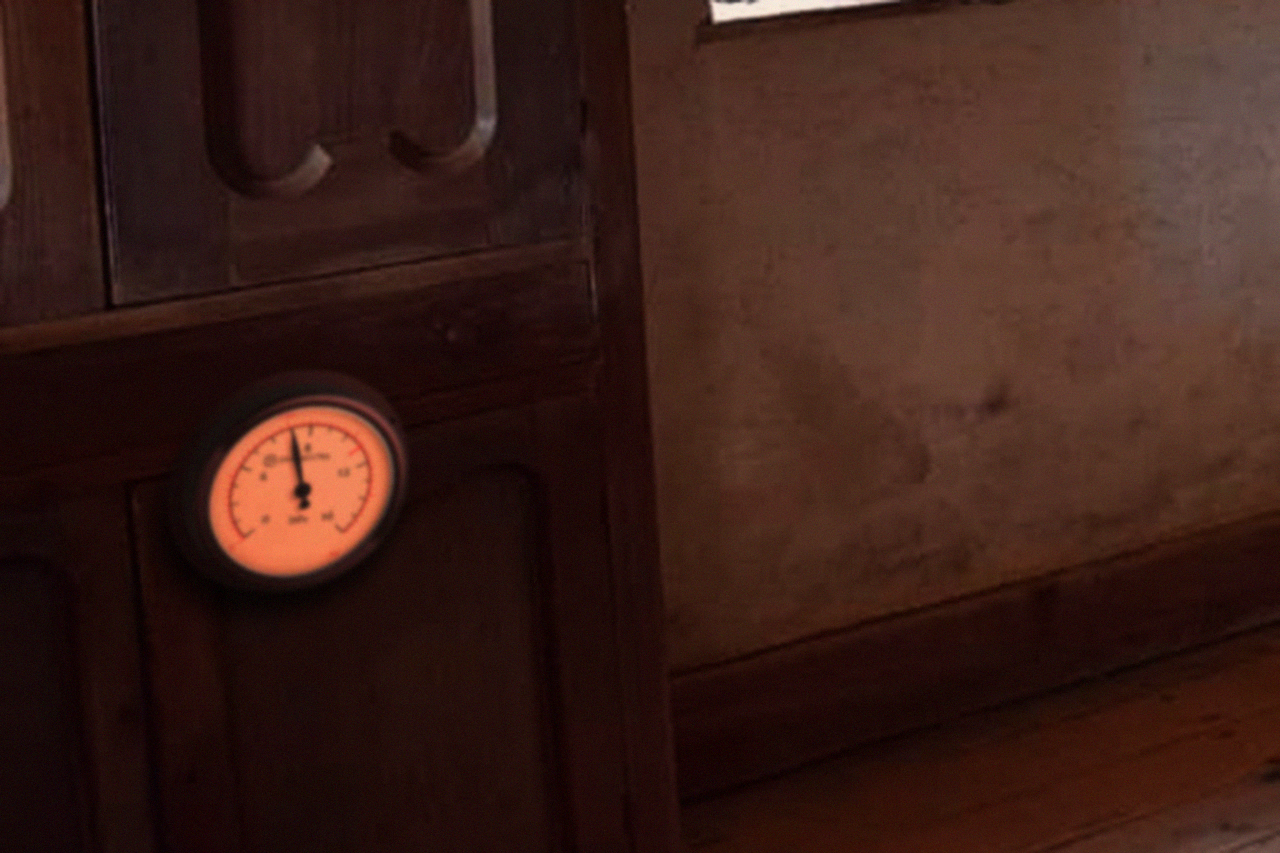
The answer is value=7 unit=MPa
